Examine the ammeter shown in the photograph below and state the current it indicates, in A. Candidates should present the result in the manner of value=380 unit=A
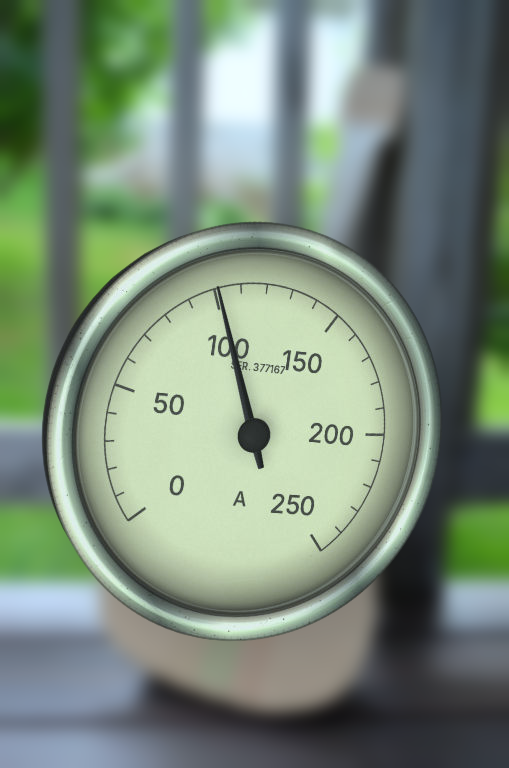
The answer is value=100 unit=A
